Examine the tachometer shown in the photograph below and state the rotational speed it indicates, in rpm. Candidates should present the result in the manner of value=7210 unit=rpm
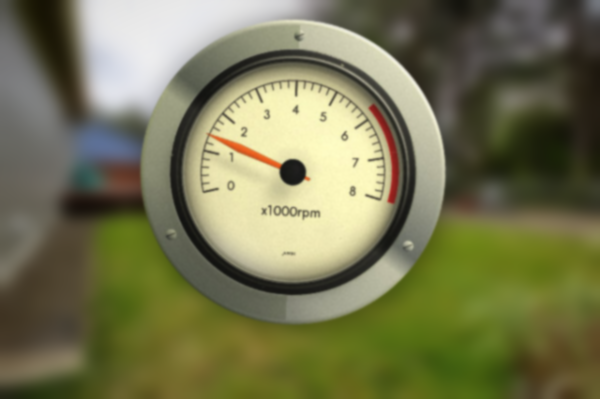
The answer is value=1400 unit=rpm
